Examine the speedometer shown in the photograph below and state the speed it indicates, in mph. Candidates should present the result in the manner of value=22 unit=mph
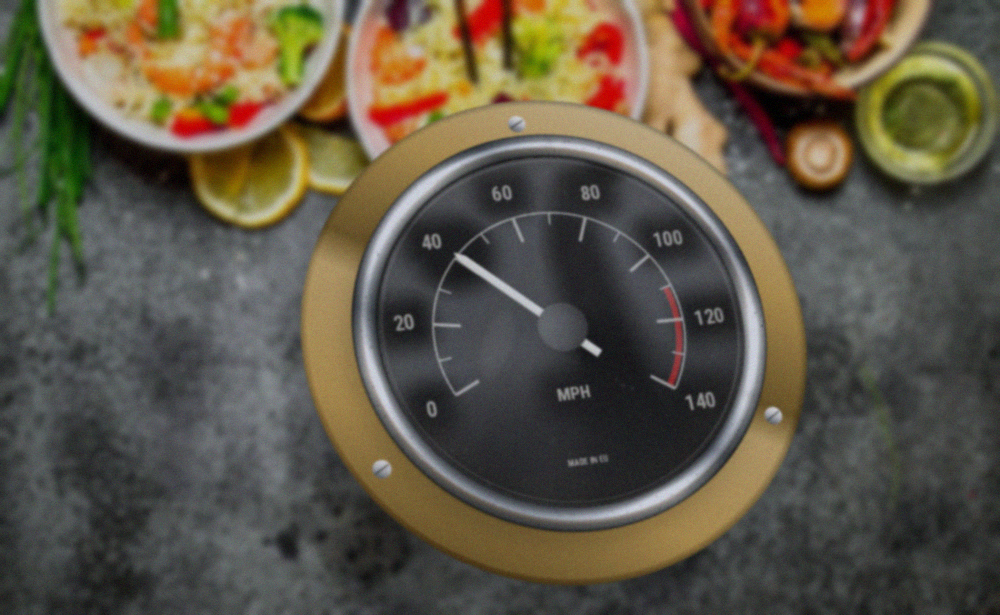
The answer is value=40 unit=mph
